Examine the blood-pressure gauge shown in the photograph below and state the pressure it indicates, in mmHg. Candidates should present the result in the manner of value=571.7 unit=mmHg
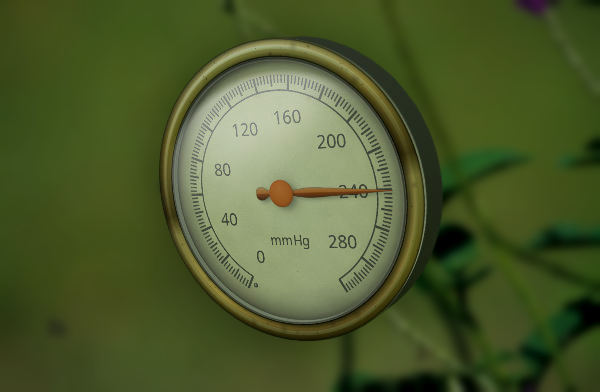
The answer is value=240 unit=mmHg
